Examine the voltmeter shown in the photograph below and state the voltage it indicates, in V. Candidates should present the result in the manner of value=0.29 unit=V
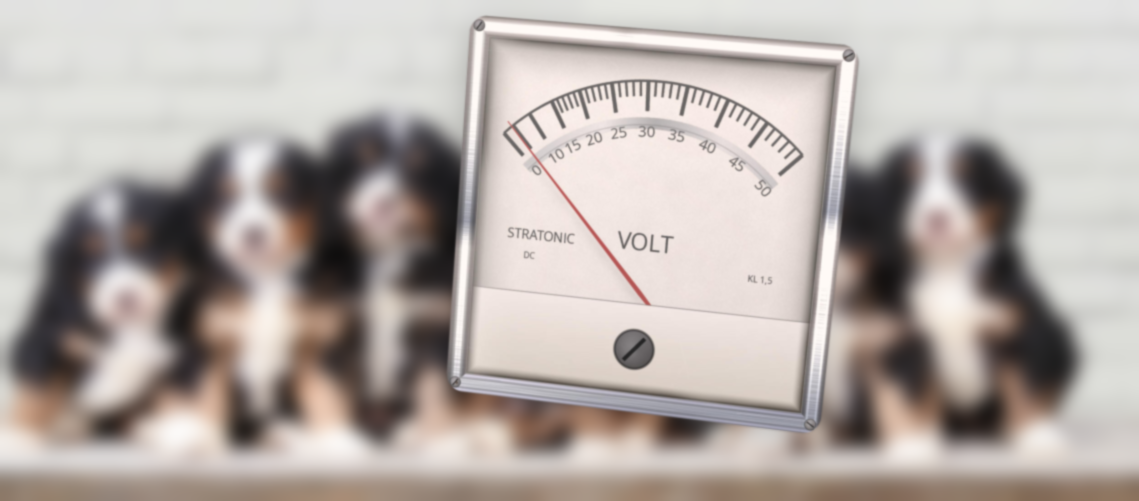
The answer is value=5 unit=V
